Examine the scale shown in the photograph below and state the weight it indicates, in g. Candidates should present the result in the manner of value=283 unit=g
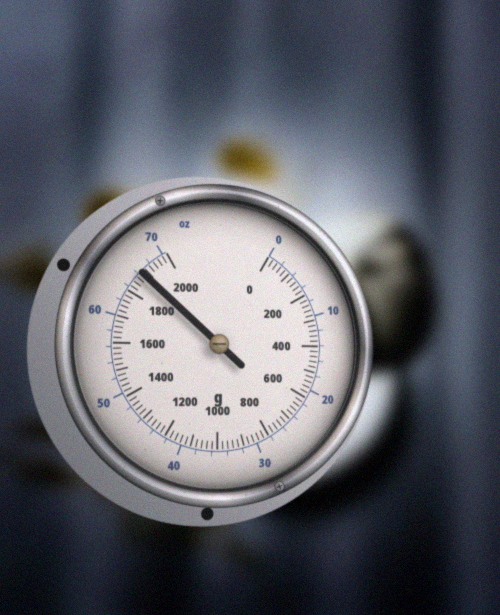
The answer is value=1880 unit=g
